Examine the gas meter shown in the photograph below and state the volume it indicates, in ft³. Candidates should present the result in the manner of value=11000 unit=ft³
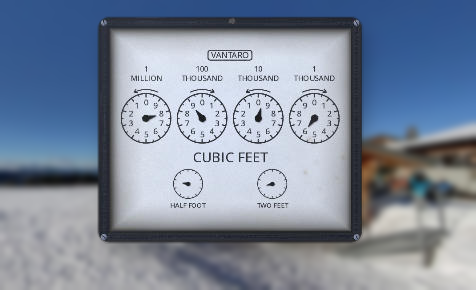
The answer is value=789600 unit=ft³
